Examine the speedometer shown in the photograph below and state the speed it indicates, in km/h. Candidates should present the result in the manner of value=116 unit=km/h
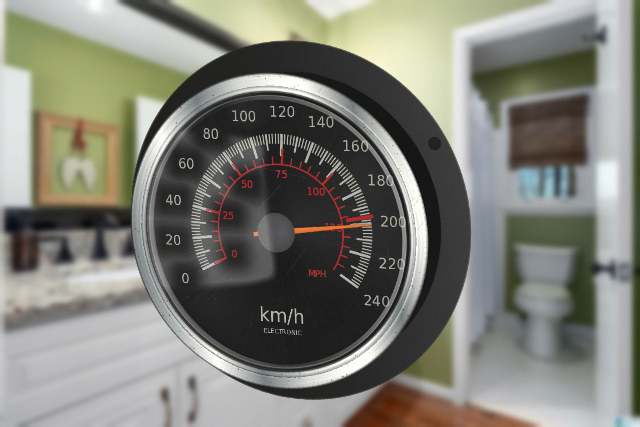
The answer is value=200 unit=km/h
